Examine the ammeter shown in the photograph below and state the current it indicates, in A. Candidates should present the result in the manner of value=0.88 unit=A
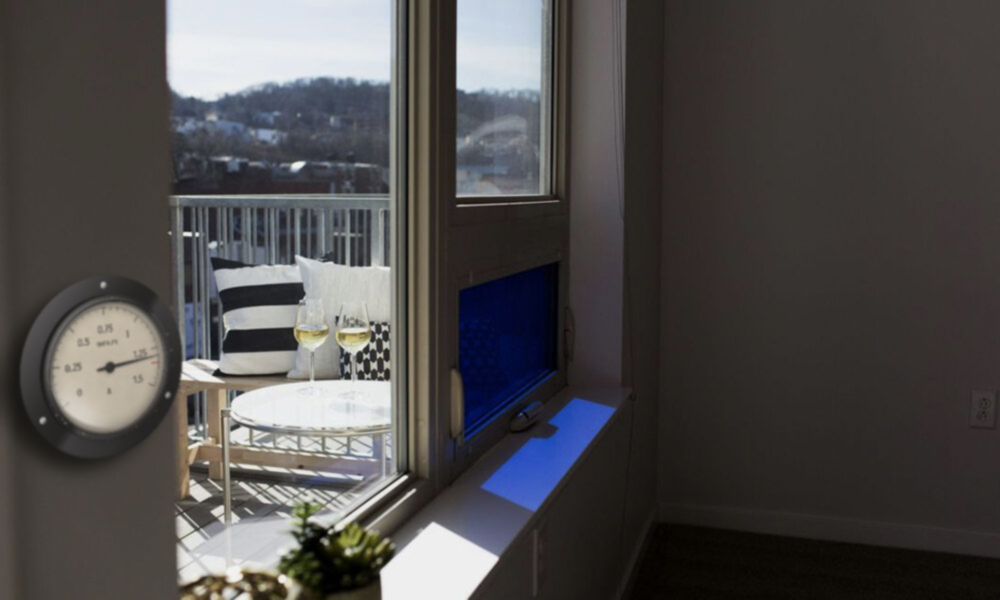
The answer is value=1.3 unit=A
